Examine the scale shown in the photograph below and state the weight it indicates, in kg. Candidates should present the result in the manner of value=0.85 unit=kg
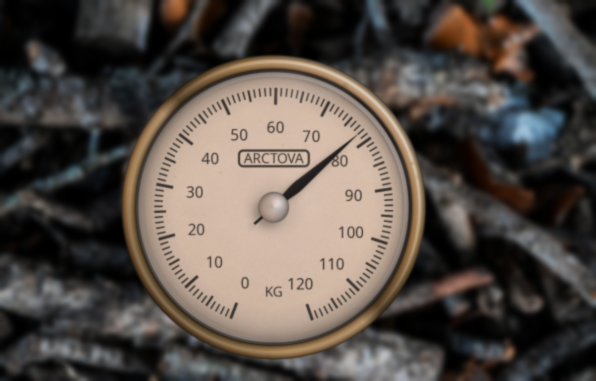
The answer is value=78 unit=kg
